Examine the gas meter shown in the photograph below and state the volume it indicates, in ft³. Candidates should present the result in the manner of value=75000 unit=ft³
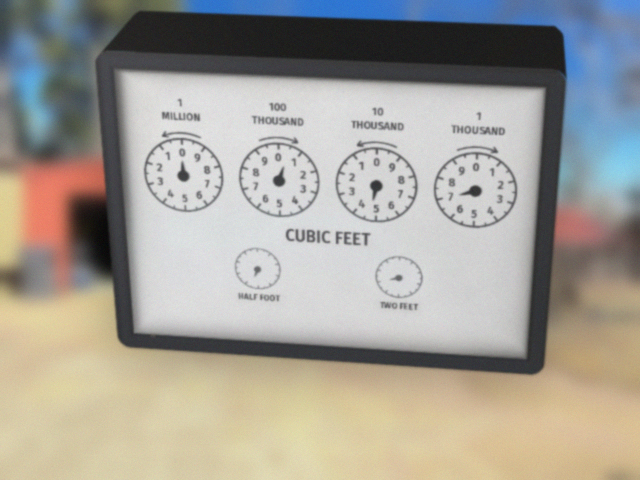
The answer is value=4700 unit=ft³
